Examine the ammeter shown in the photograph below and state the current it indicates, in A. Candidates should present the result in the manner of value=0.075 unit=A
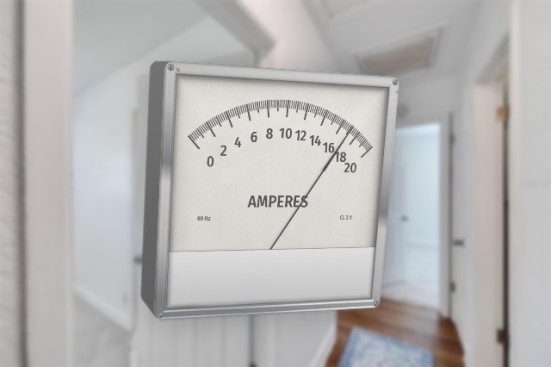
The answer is value=17 unit=A
